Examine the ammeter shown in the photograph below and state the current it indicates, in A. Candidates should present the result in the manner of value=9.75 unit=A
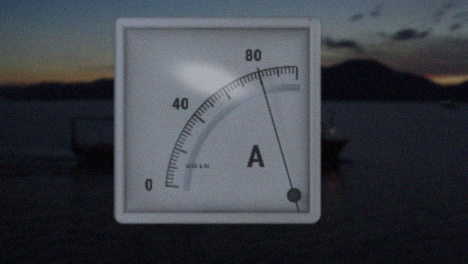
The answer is value=80 unit=A
